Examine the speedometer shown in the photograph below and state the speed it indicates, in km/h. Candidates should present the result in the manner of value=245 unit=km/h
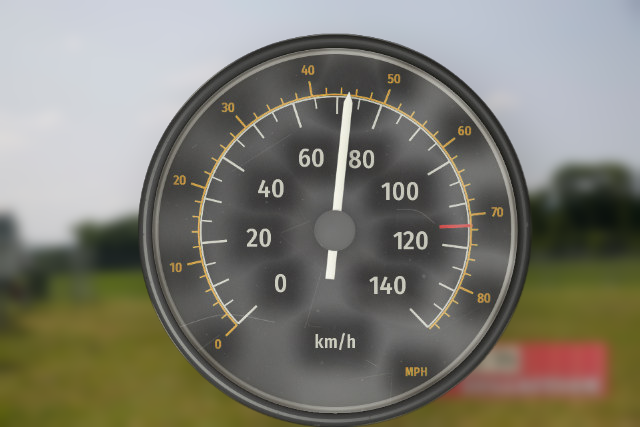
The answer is value=72.5 unit=km/h
